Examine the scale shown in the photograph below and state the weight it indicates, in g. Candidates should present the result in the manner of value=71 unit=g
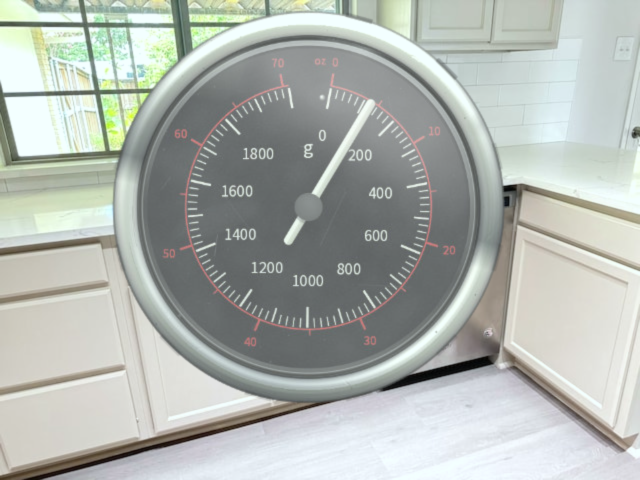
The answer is value=120 unit=g
